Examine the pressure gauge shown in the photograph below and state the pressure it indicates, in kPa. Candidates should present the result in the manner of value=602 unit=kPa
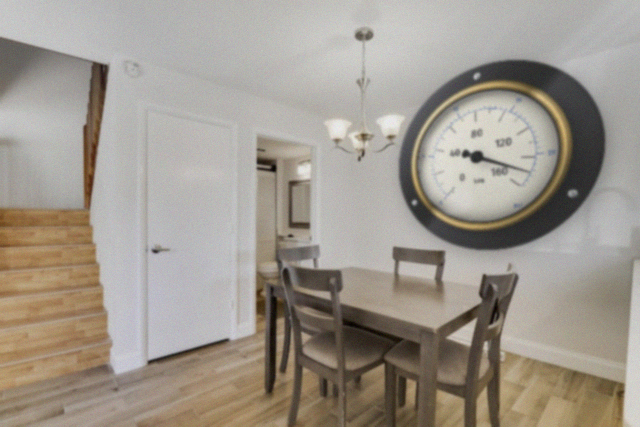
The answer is value=150 unit=kPa
